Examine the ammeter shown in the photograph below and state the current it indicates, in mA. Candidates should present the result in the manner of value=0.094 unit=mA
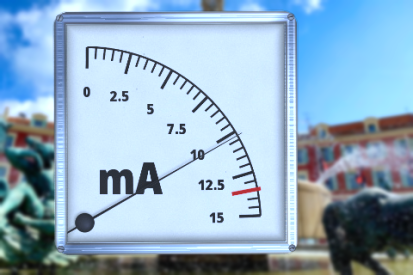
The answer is value=10.25 unit=mA
